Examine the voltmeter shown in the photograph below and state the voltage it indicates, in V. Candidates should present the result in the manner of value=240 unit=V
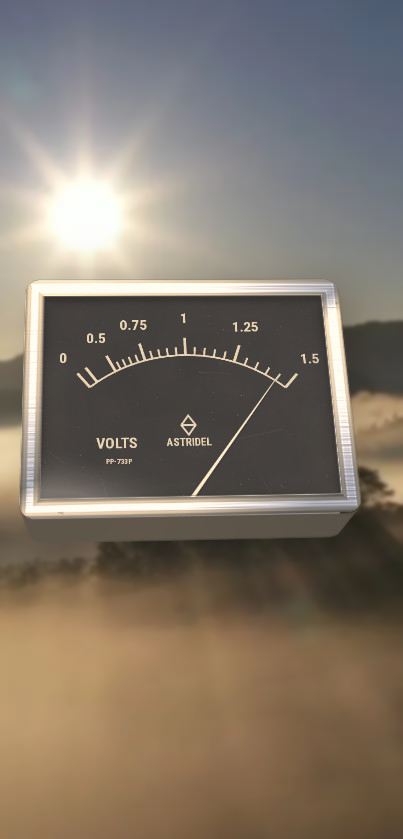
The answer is value=1.45 unit=V
